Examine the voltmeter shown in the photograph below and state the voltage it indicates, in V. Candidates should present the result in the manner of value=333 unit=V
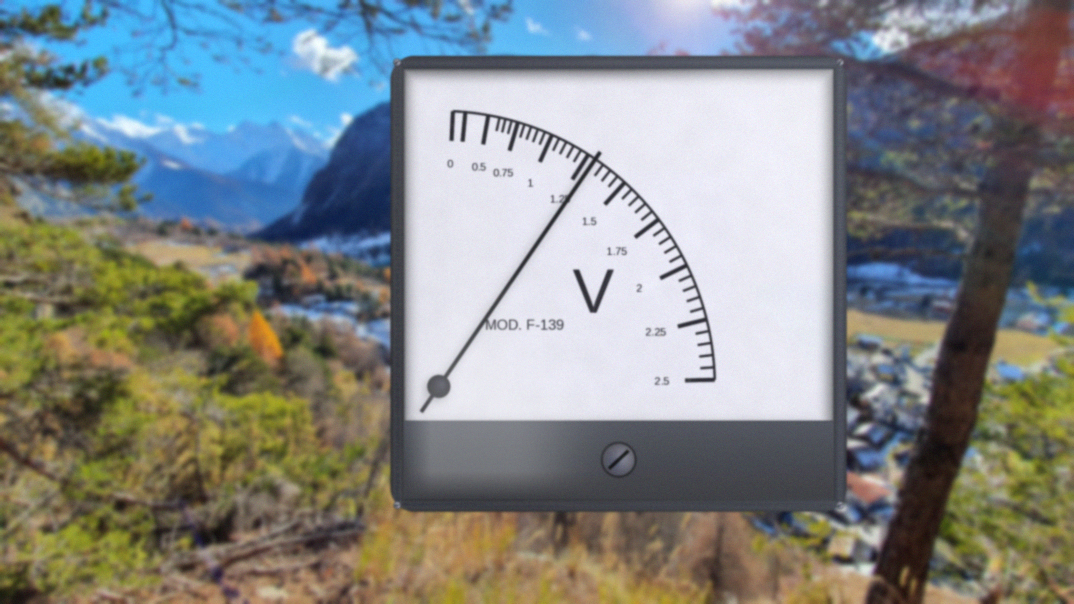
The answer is value=1.3 unit=V
